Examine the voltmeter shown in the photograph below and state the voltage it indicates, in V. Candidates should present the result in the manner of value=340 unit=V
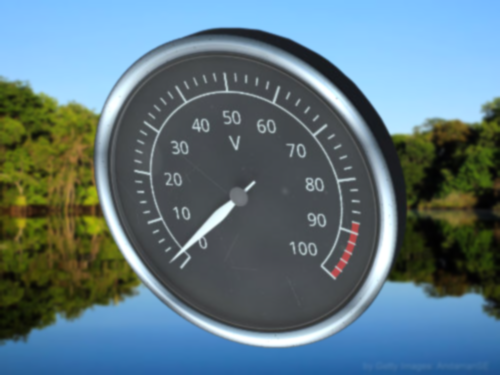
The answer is value=2 unit=V
